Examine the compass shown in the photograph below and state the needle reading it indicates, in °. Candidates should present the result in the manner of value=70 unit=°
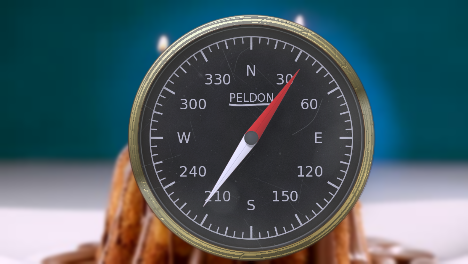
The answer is value=35 unit=°
